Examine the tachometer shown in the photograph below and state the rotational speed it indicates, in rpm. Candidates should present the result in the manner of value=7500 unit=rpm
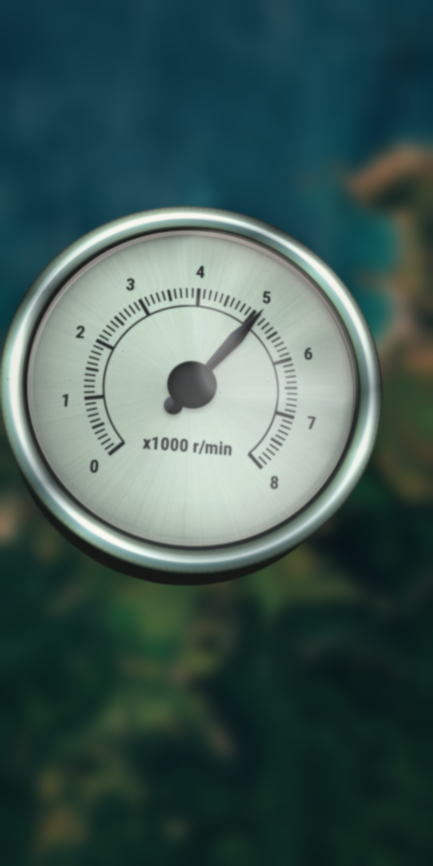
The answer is value=5100 unit=rpm
